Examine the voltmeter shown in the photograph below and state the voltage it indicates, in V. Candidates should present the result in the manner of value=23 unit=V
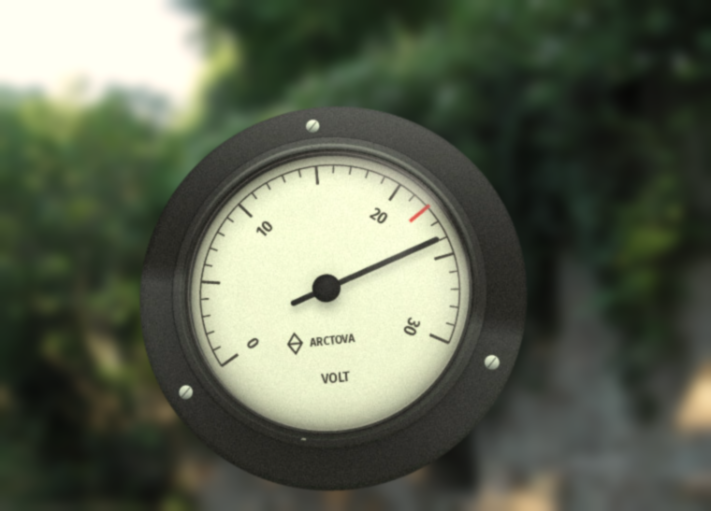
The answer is value=24 unit=V
